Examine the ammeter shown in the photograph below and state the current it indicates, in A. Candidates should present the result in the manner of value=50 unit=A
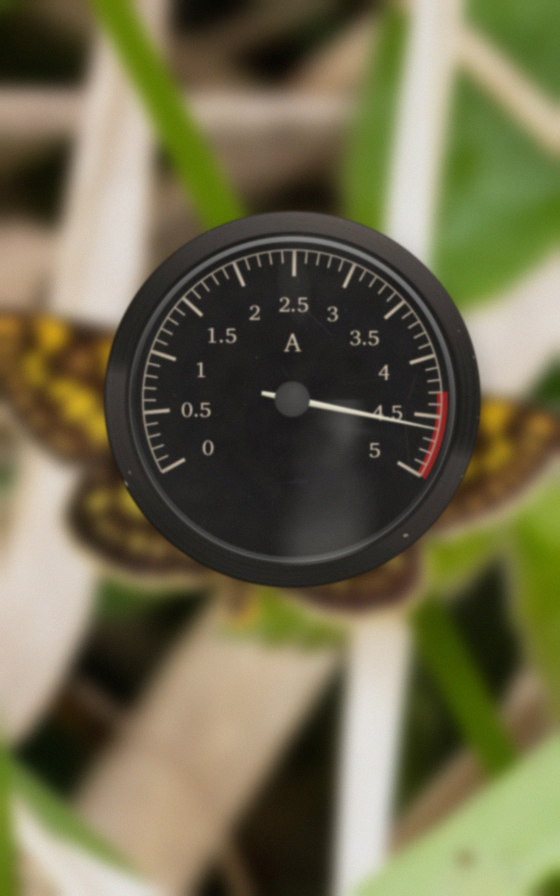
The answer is value=4.6 unit=A
